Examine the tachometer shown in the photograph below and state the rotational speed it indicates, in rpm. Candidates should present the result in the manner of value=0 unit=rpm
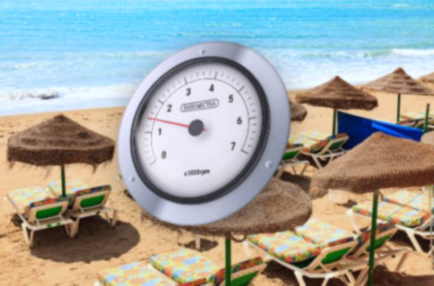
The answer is value=1400 unit=rpm
